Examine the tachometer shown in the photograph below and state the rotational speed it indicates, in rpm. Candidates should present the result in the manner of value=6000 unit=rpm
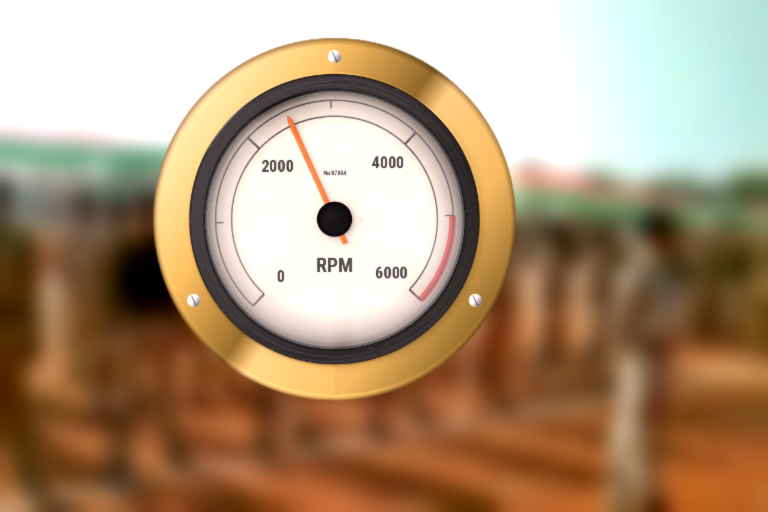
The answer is value=2500 unit=rpm
